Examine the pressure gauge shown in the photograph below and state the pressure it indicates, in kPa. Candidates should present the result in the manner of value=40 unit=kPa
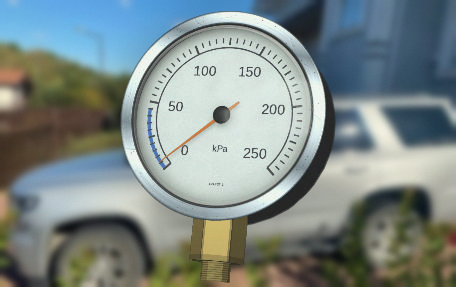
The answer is value=5 unit=kPa
